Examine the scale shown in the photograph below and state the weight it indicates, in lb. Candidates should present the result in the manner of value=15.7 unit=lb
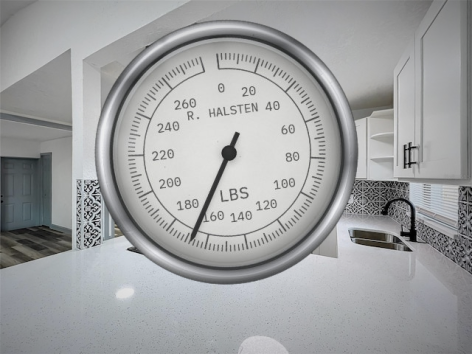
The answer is value=168 unit=lb
